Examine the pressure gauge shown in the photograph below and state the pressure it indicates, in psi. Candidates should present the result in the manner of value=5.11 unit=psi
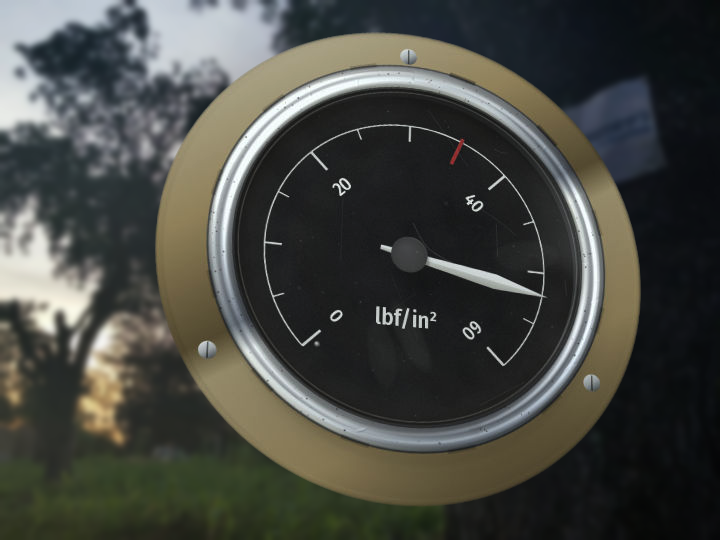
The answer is value=52.5 unit=psi
